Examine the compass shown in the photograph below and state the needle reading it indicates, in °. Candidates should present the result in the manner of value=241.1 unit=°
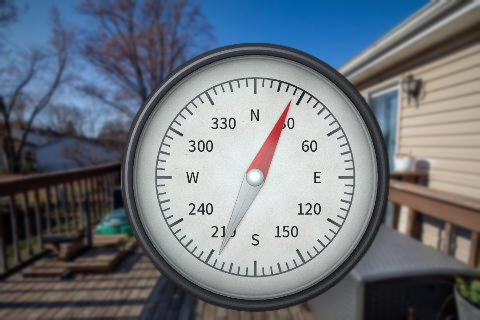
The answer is value=25 unit=°
